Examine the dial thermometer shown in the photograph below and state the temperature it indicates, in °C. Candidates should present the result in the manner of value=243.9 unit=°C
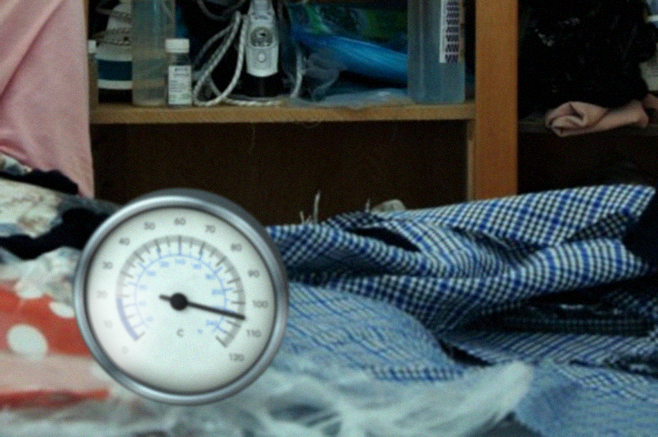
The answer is value=105 unit=°C
